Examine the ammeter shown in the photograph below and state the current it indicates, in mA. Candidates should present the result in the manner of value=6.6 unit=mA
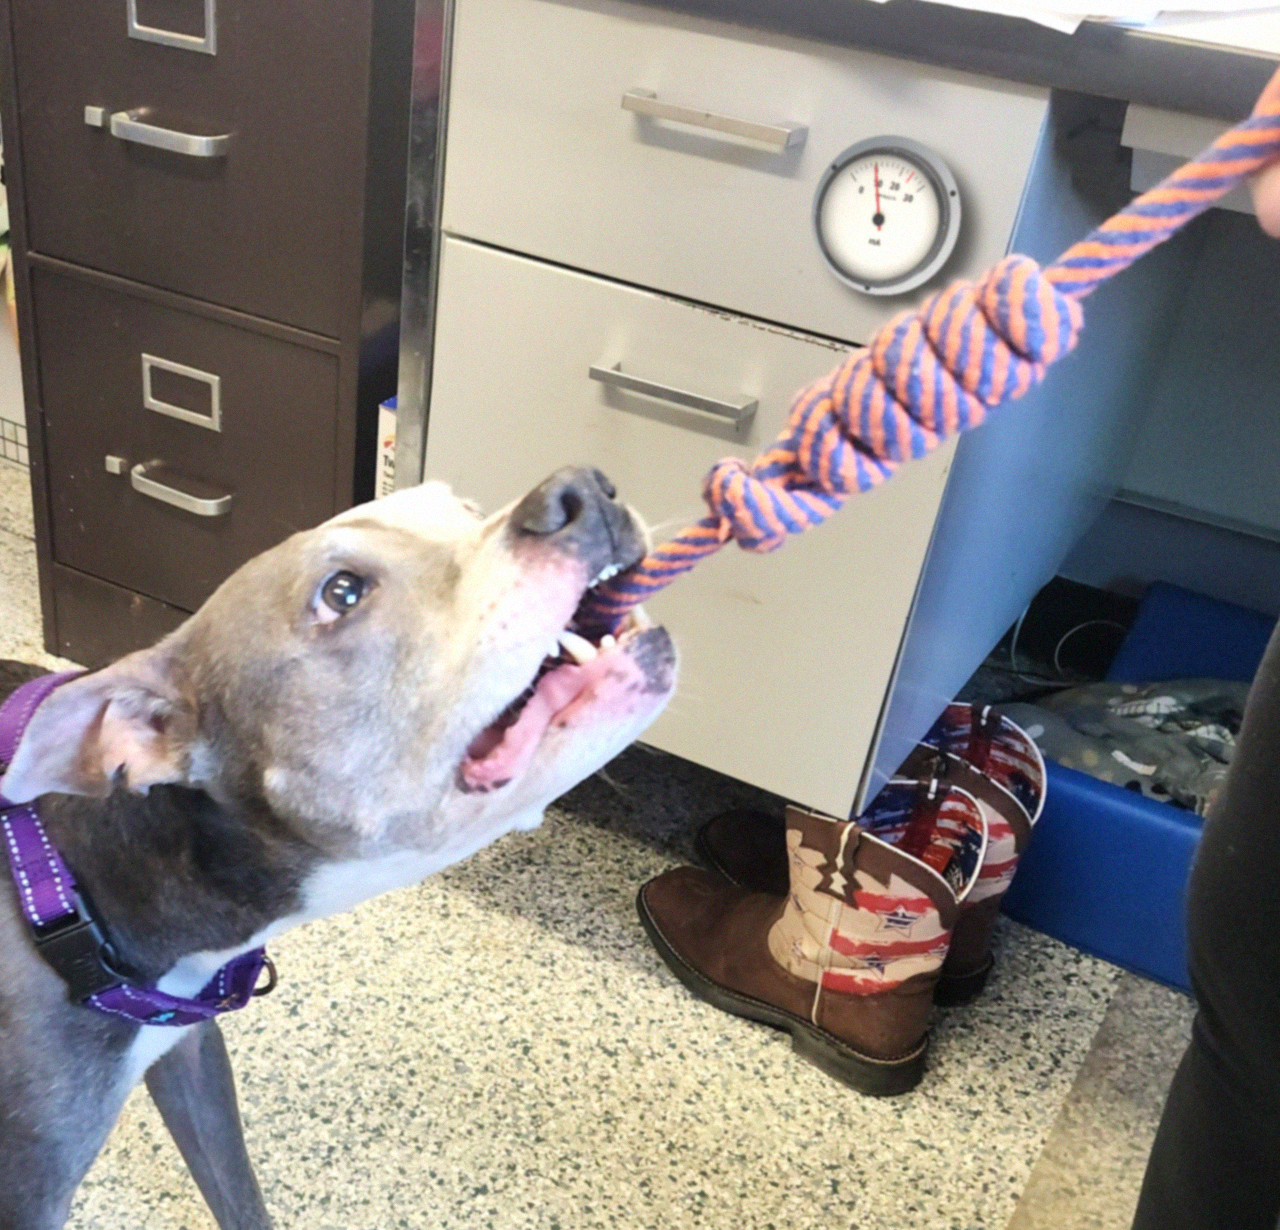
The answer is value=10 unit=mA
